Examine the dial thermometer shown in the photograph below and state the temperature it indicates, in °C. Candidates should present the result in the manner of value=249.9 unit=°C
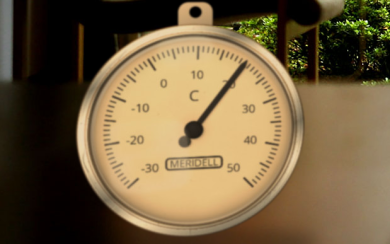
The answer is value=20 unit=°C
